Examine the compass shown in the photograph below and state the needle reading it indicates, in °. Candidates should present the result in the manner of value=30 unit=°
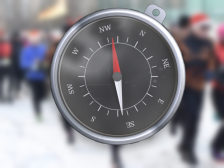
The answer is value=322.5 unit=°
